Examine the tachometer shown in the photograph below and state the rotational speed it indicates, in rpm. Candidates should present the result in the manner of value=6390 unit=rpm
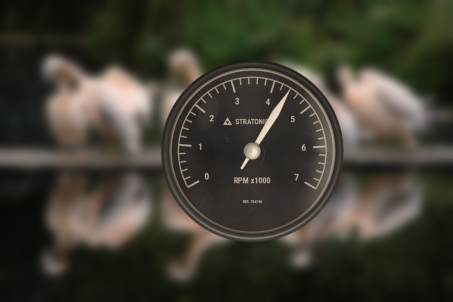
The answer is value=4400 unit=rpm
